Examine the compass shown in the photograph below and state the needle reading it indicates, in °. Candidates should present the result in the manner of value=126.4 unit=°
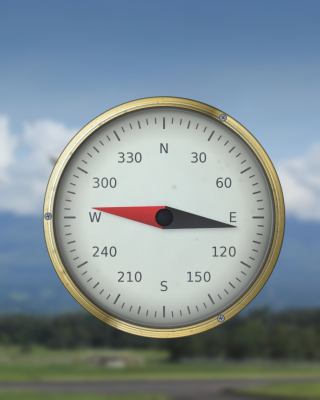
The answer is value=277.5 unit=°
